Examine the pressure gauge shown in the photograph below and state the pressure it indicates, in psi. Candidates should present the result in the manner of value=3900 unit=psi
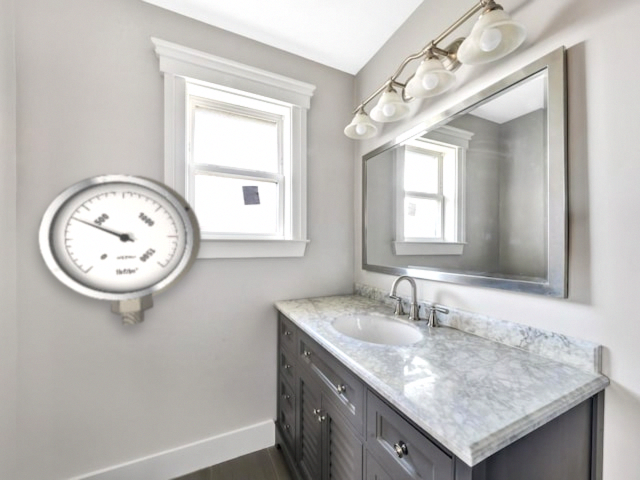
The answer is value=400 unit=psi
